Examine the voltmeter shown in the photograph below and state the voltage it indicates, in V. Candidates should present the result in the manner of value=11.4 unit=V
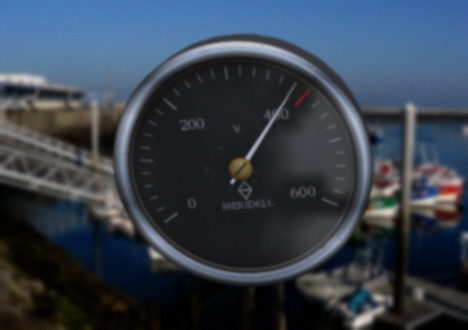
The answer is value=400 unit=V
